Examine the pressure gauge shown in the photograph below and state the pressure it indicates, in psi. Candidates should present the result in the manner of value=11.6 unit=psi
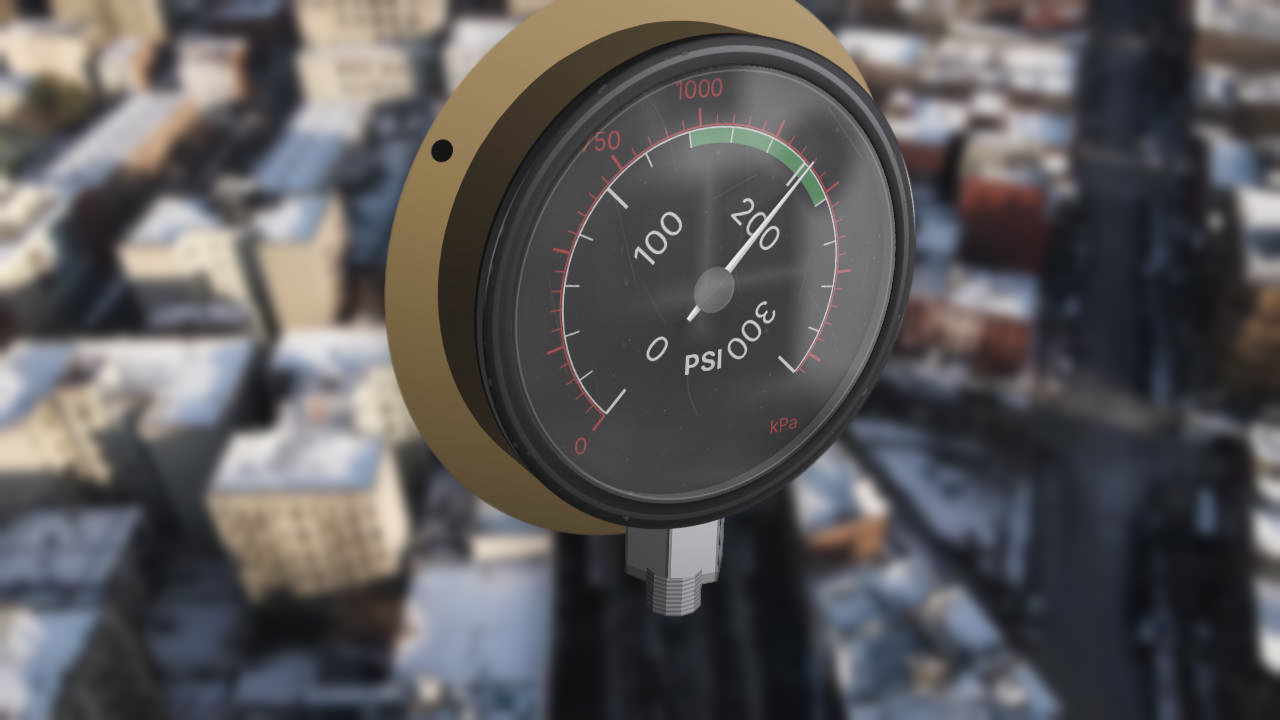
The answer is value=200 unit=psi
